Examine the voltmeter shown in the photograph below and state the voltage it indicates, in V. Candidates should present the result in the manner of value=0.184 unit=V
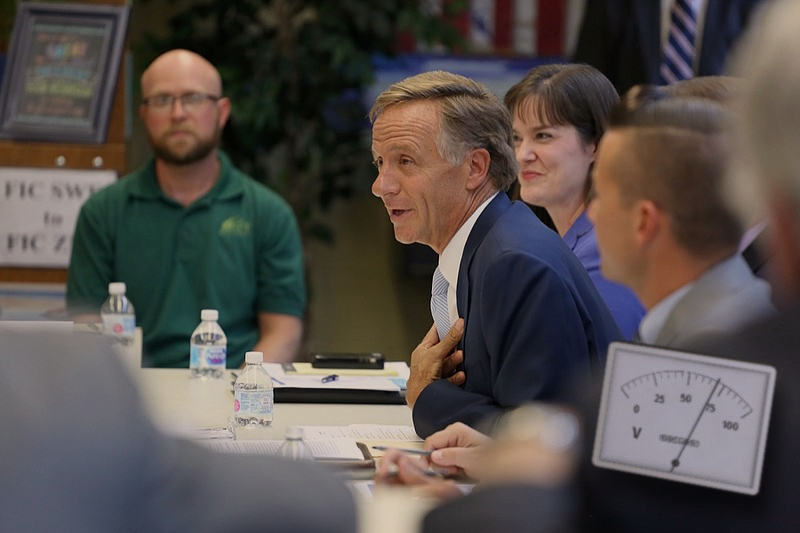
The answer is value=70 unit=V
